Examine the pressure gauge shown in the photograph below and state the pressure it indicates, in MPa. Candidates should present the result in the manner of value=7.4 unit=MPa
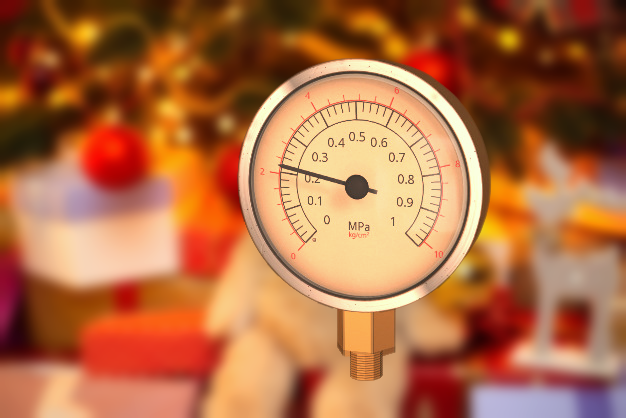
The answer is value=0.22 unit=MPa
